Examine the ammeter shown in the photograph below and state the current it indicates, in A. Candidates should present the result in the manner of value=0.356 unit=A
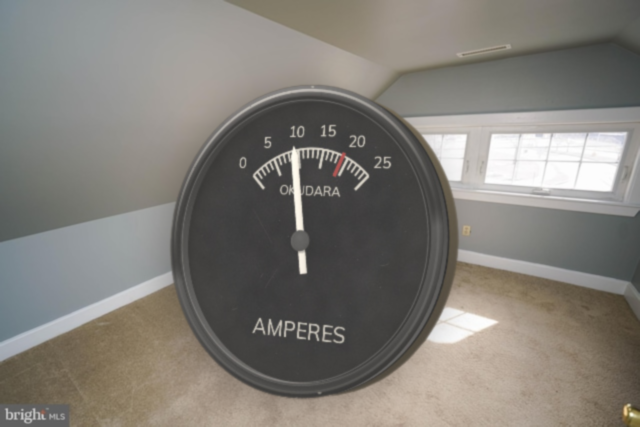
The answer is value=10 unit=A
